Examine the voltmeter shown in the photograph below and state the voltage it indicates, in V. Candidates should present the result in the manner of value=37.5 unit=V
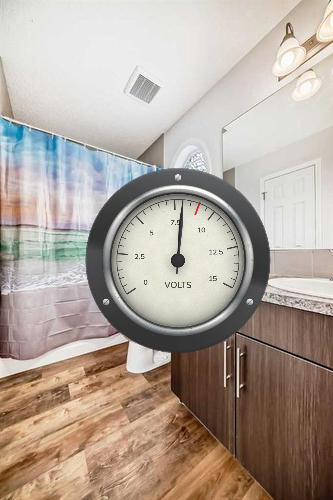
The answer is value=8 unit=V
